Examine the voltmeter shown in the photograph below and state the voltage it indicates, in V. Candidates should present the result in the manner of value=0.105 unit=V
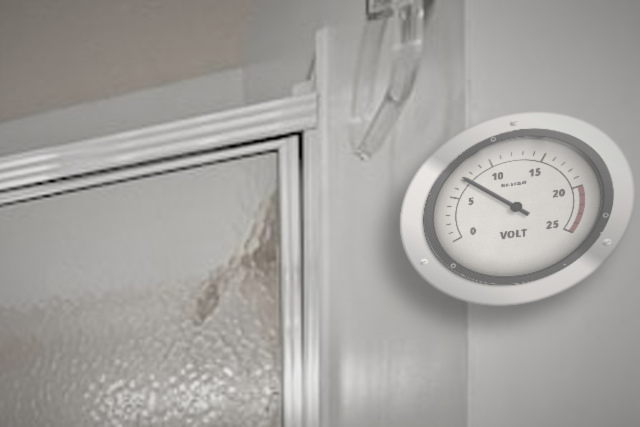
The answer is value=7 unit=V
